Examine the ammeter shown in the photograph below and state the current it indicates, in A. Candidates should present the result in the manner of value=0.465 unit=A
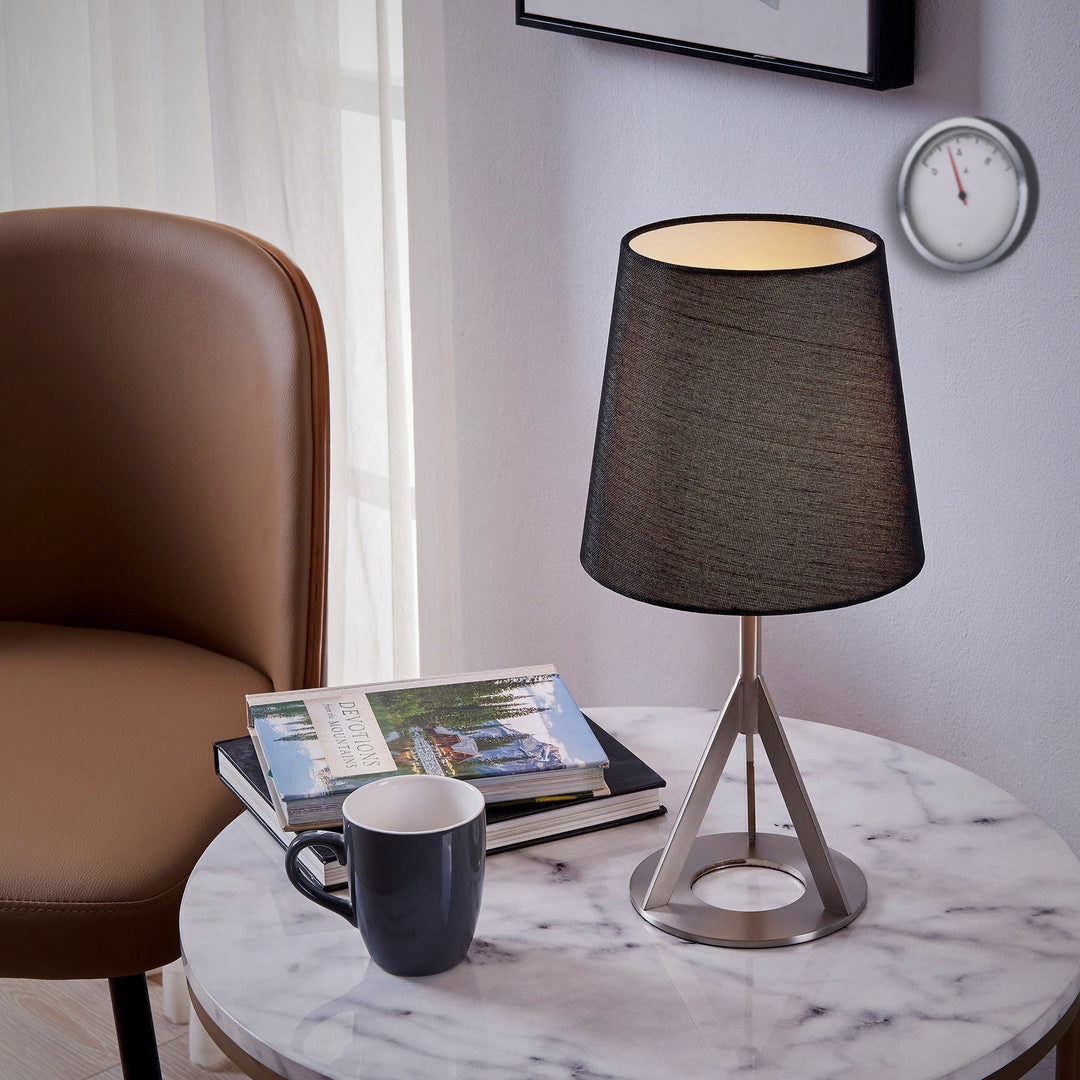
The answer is value=3 unit=A
